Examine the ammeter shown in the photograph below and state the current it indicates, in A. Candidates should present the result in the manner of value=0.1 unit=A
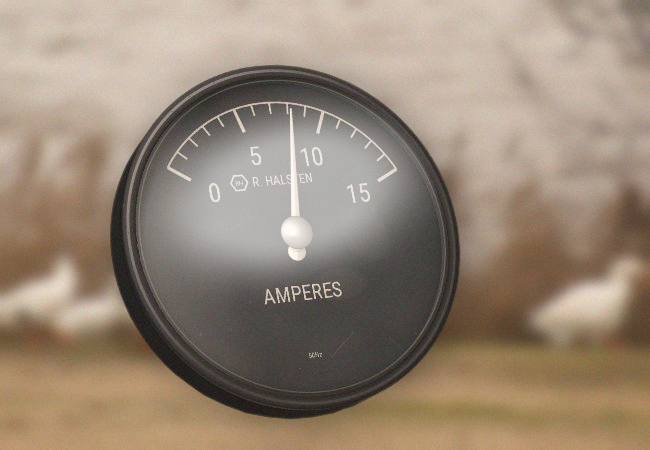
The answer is value=8 unit=A
